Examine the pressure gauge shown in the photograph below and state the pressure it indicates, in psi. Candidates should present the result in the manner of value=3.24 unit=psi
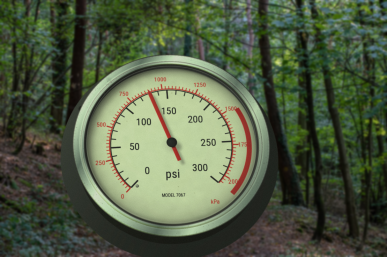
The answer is value=130 unit=psi
